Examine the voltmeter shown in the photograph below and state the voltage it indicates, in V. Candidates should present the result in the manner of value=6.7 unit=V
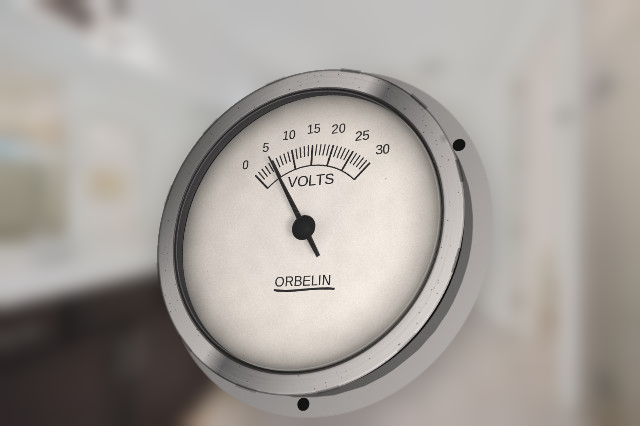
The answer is value=5 unit=V
